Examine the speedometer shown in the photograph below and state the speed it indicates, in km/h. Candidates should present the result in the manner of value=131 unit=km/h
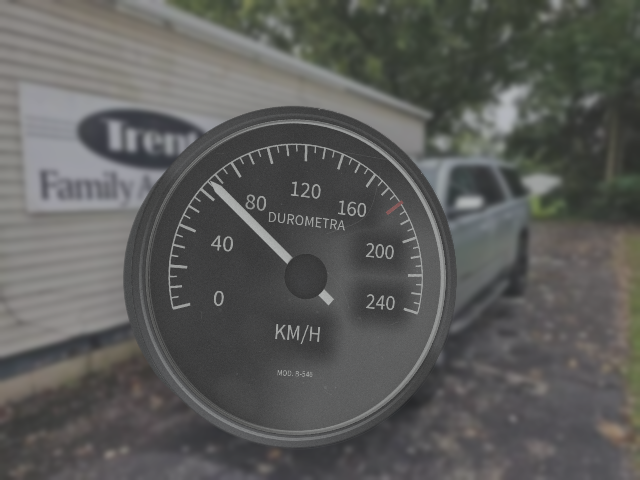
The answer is value=65 unit=km/h
